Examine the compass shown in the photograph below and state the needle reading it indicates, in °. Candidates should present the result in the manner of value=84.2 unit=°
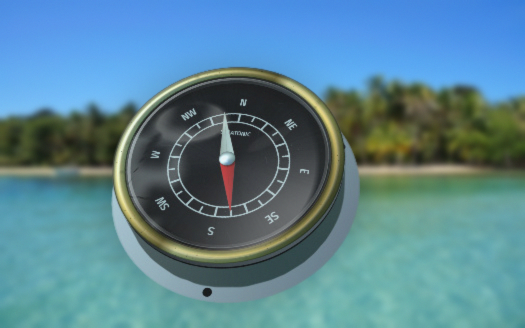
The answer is value=165 unit=°
